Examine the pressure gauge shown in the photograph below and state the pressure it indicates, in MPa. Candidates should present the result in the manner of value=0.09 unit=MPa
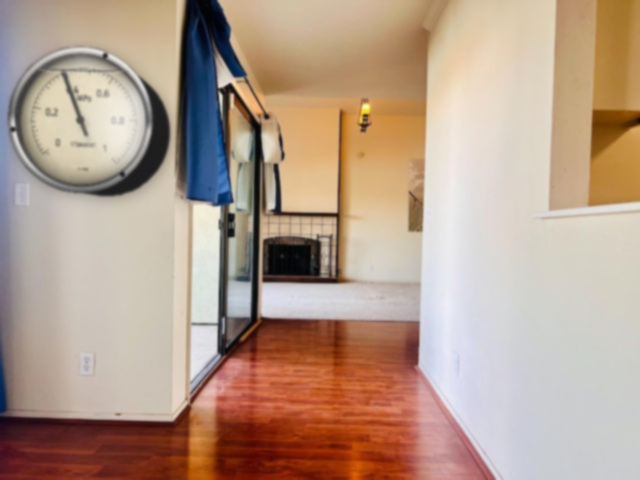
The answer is value=0.4 unit=MPa
